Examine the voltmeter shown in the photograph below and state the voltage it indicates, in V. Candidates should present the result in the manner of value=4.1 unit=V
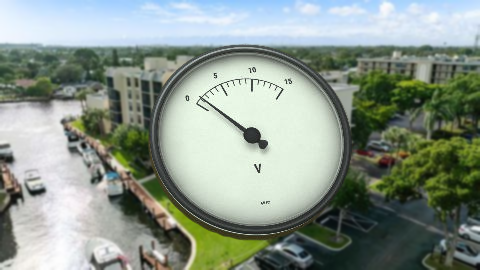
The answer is value=1 unit=V
